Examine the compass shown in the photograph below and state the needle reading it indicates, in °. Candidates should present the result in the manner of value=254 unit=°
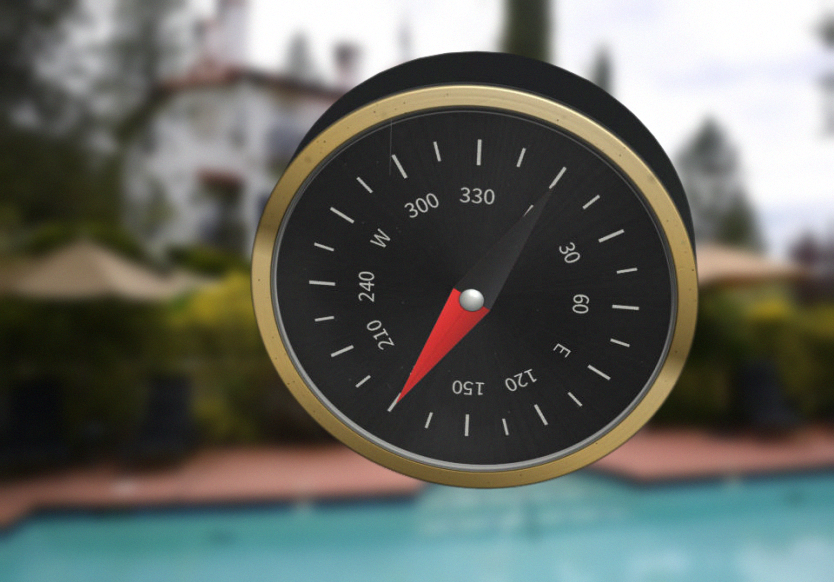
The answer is value=180 unit=°
